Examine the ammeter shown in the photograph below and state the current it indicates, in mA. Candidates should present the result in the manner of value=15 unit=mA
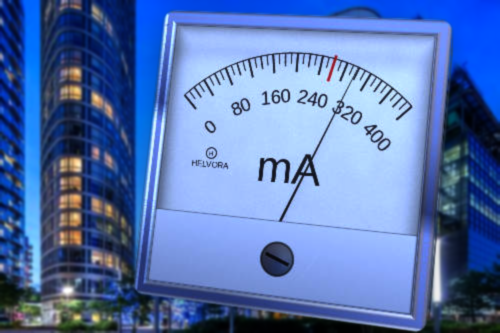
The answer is value=300 unit=mA
